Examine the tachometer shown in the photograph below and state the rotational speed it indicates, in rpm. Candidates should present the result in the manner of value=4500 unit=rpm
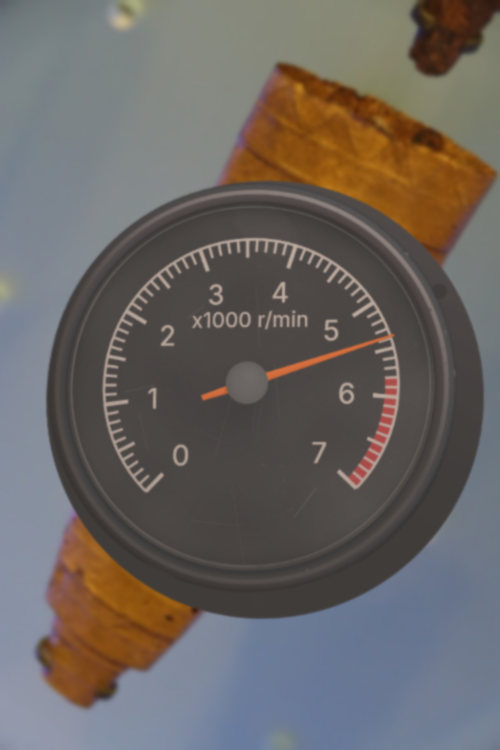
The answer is value=5400 unit=rpm
